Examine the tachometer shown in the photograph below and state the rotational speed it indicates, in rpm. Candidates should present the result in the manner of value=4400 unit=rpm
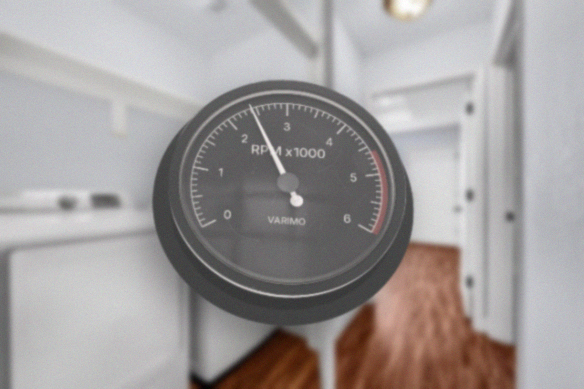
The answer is value=2400 unit=rpm
